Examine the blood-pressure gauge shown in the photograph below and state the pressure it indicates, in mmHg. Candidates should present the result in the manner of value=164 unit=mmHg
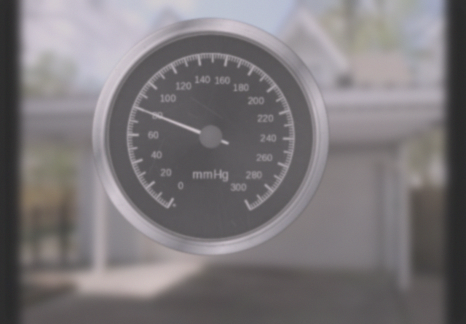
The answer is value=80 unit=mmHg
